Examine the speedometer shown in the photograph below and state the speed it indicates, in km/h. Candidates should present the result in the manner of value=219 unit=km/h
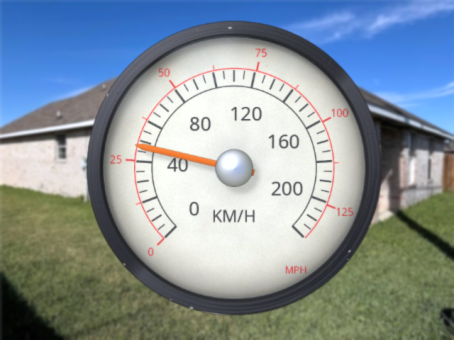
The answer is value=47.5 unit=km/h
